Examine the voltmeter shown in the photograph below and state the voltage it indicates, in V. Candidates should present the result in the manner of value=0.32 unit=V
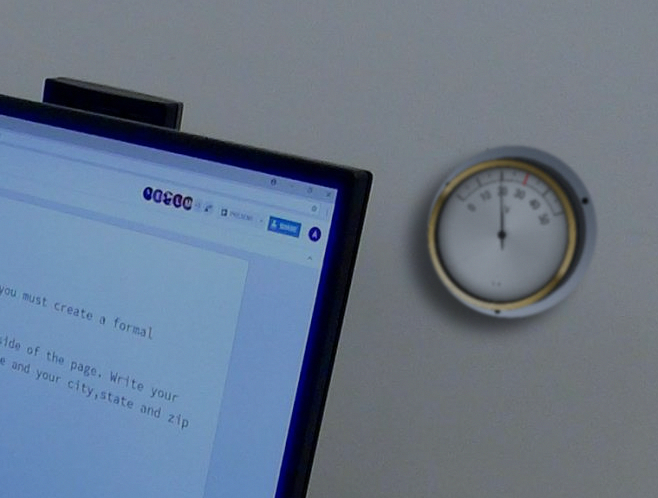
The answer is value=20 unit=V
